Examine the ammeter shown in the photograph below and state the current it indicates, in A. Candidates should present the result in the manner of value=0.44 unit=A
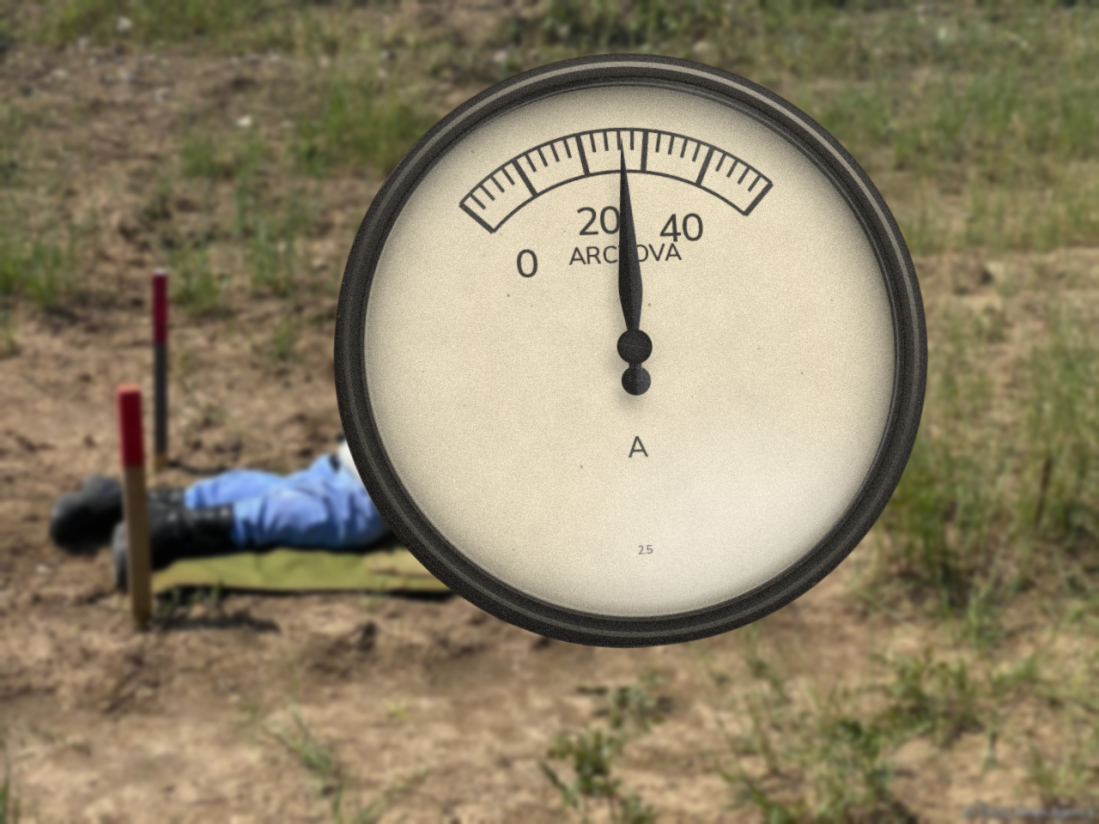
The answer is value=26 unit=A
